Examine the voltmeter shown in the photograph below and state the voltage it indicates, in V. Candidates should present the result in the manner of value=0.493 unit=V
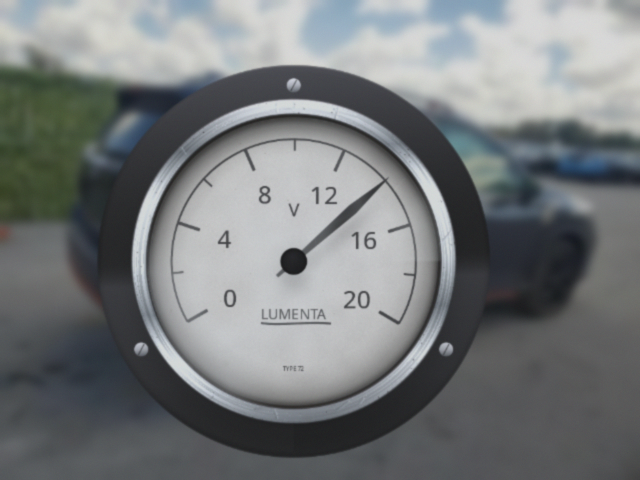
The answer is value=14 unit=V
